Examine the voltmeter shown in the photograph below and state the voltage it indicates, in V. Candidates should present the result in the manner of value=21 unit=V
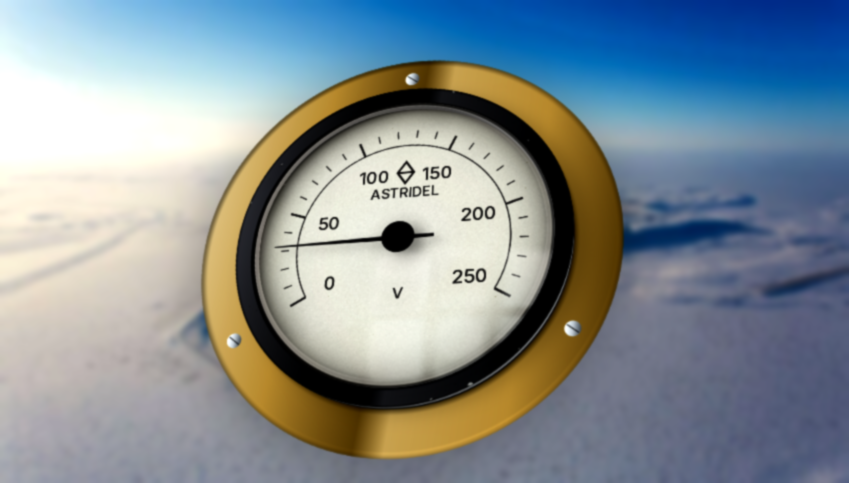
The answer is value=30 unit=V
